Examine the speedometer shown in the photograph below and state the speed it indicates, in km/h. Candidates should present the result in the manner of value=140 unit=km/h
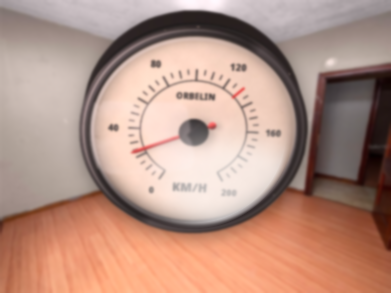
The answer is value=25 unit=km/h
